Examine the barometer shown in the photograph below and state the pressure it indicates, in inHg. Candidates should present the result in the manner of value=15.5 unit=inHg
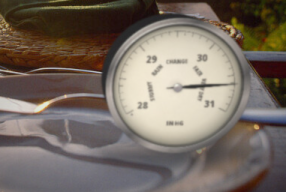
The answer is value=30.6 unit=inHg
